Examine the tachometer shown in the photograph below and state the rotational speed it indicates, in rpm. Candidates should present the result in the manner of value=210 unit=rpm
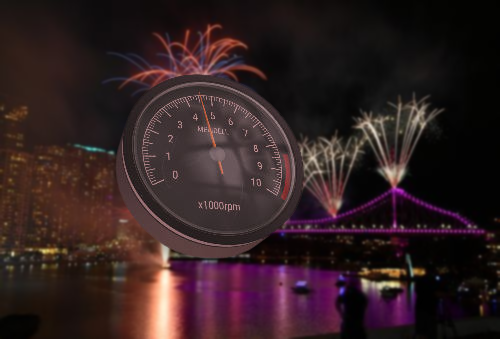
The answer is value=4500 unit=rpm
